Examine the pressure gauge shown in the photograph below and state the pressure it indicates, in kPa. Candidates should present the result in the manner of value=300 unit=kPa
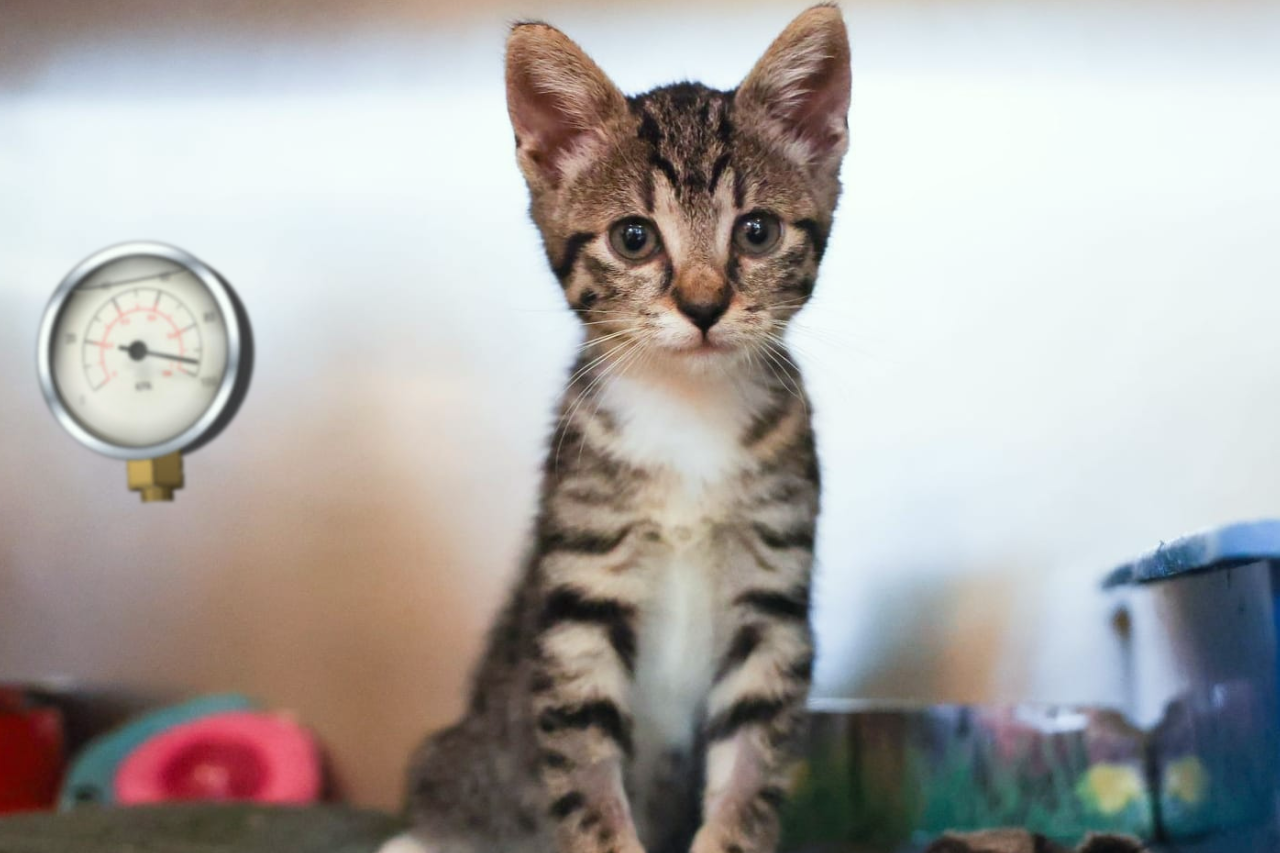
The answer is value=95 unit=kPa
